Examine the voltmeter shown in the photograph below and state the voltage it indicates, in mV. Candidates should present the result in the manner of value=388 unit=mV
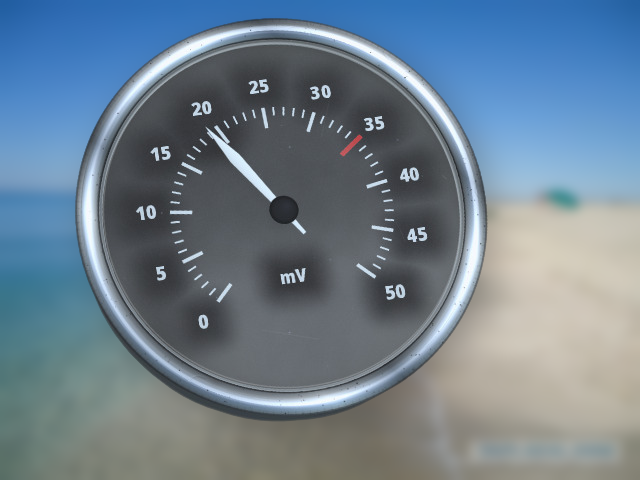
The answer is value=19 unit=mV
